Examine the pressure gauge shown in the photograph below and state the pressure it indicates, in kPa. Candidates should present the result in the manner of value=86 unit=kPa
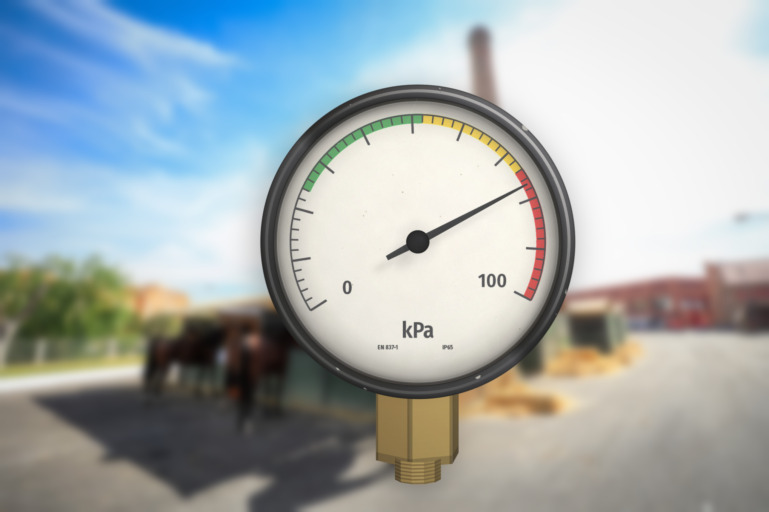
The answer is value=77 unit=kPa
